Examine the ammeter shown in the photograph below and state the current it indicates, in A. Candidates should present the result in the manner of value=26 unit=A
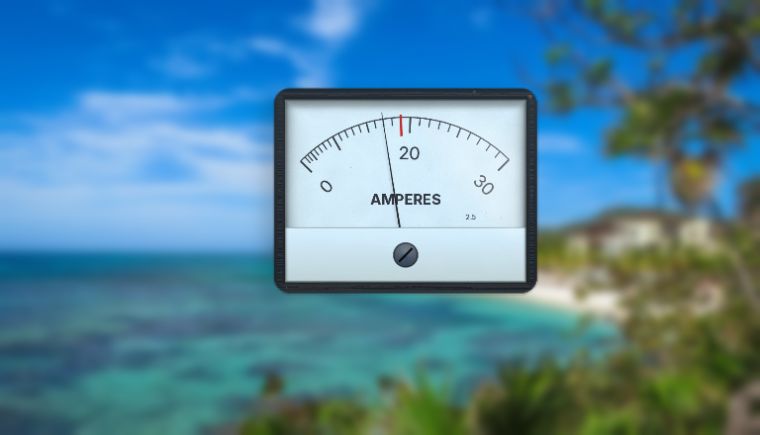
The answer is value=17 unit=A
